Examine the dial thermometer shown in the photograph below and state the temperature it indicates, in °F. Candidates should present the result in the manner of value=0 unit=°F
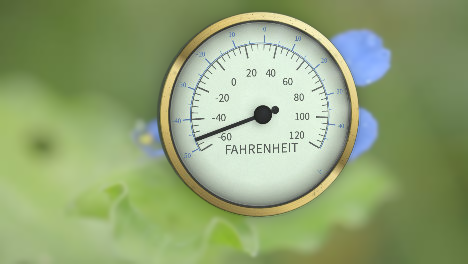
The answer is value=-52 unit=°F
